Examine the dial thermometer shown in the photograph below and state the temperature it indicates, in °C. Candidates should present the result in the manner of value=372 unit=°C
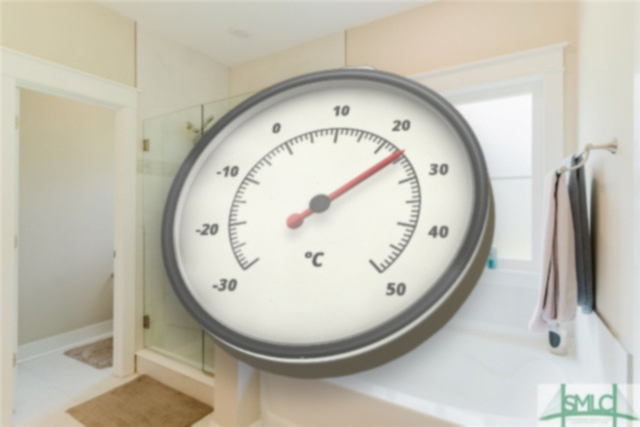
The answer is value=25 unit=°C
